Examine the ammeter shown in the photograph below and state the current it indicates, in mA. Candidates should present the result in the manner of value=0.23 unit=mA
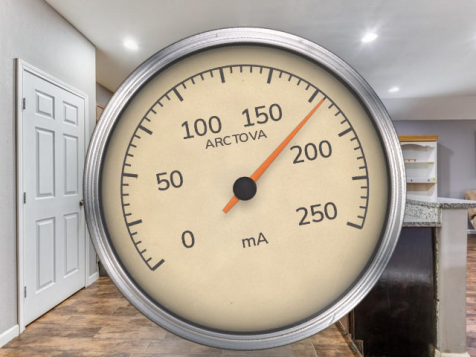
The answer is value=180 unit=mA
